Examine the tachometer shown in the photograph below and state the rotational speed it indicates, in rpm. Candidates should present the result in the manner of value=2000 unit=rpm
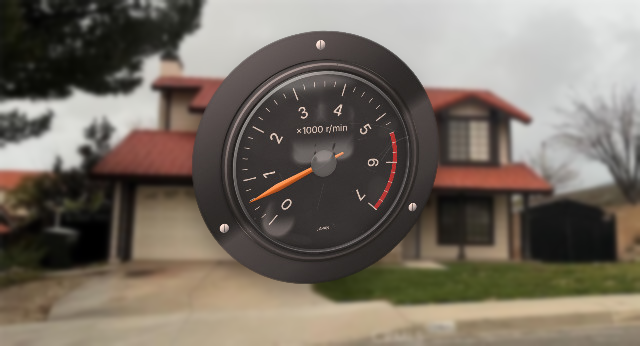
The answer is value=600 unit=rpm
